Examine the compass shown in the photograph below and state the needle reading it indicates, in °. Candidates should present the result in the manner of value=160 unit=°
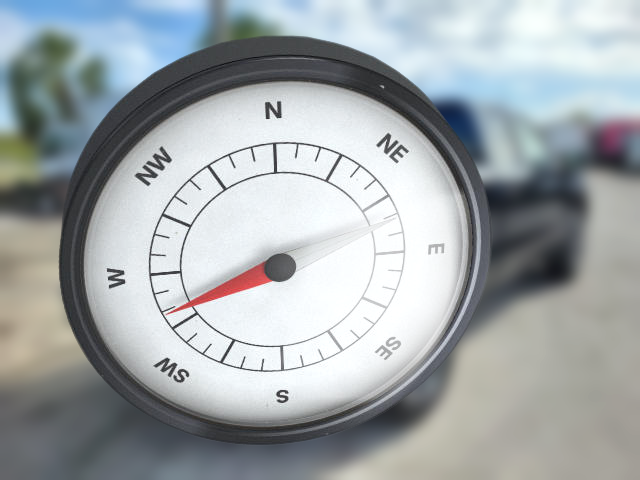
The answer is value=250 unit=°
